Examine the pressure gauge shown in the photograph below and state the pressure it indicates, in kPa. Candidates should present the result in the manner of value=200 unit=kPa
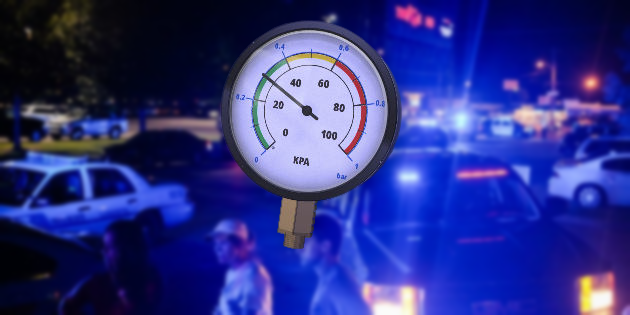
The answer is value=30 unit=kPa
